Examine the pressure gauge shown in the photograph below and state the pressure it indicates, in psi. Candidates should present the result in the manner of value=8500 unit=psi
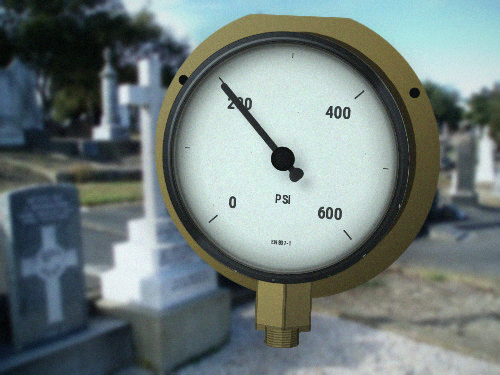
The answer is value=200 unit=psi
